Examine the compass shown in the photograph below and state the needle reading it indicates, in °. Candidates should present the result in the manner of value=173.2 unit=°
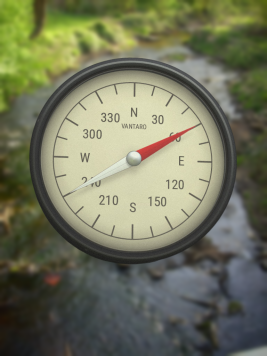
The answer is value=60 unit=°
